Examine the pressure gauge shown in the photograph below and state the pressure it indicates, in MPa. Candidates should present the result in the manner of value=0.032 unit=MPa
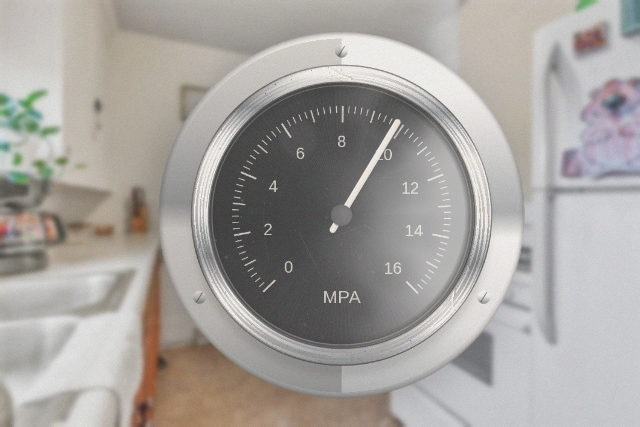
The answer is value=9.8 unit=MPa
